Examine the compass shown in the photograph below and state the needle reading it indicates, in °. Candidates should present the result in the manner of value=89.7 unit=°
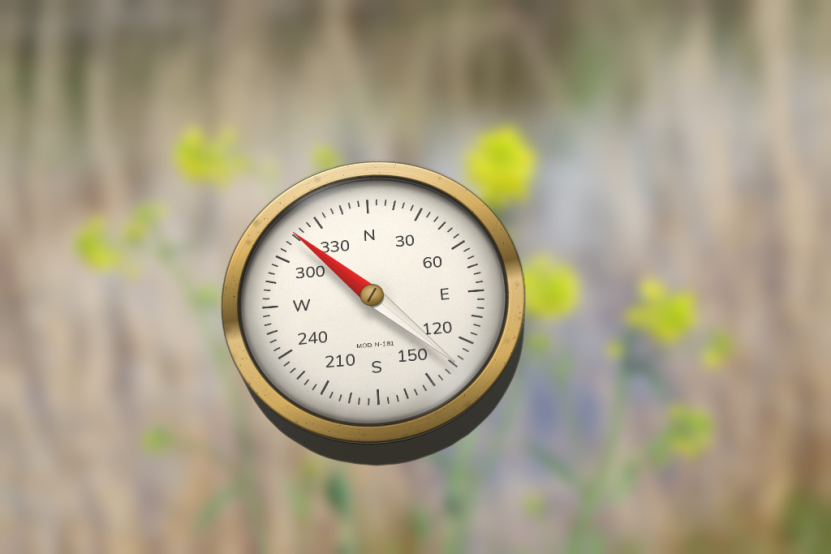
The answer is value=315 unit=°
